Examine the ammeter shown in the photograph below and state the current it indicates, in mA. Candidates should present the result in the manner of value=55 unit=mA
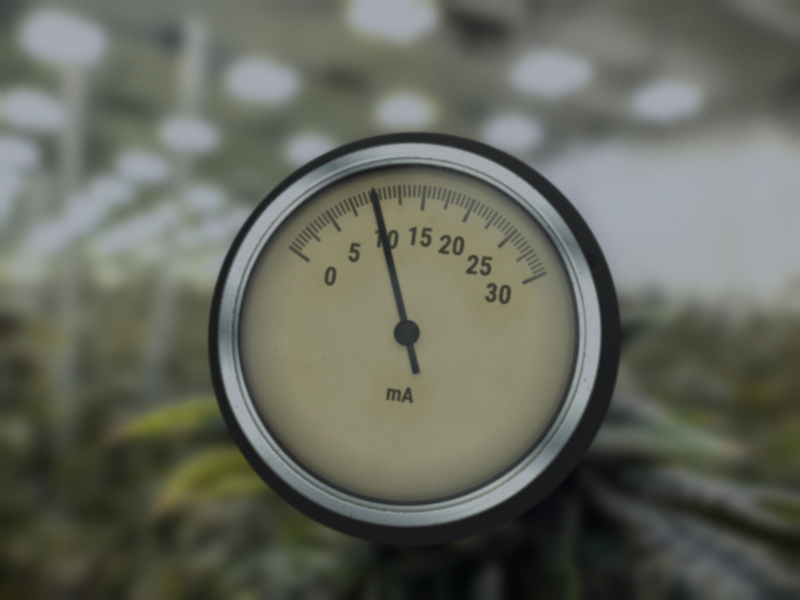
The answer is value=10 unit=mA
